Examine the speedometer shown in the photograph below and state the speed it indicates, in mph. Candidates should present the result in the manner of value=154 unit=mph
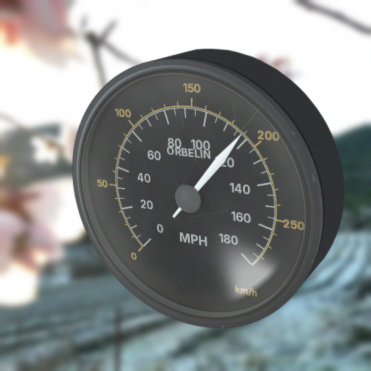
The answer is value=117.5 unit=mph
